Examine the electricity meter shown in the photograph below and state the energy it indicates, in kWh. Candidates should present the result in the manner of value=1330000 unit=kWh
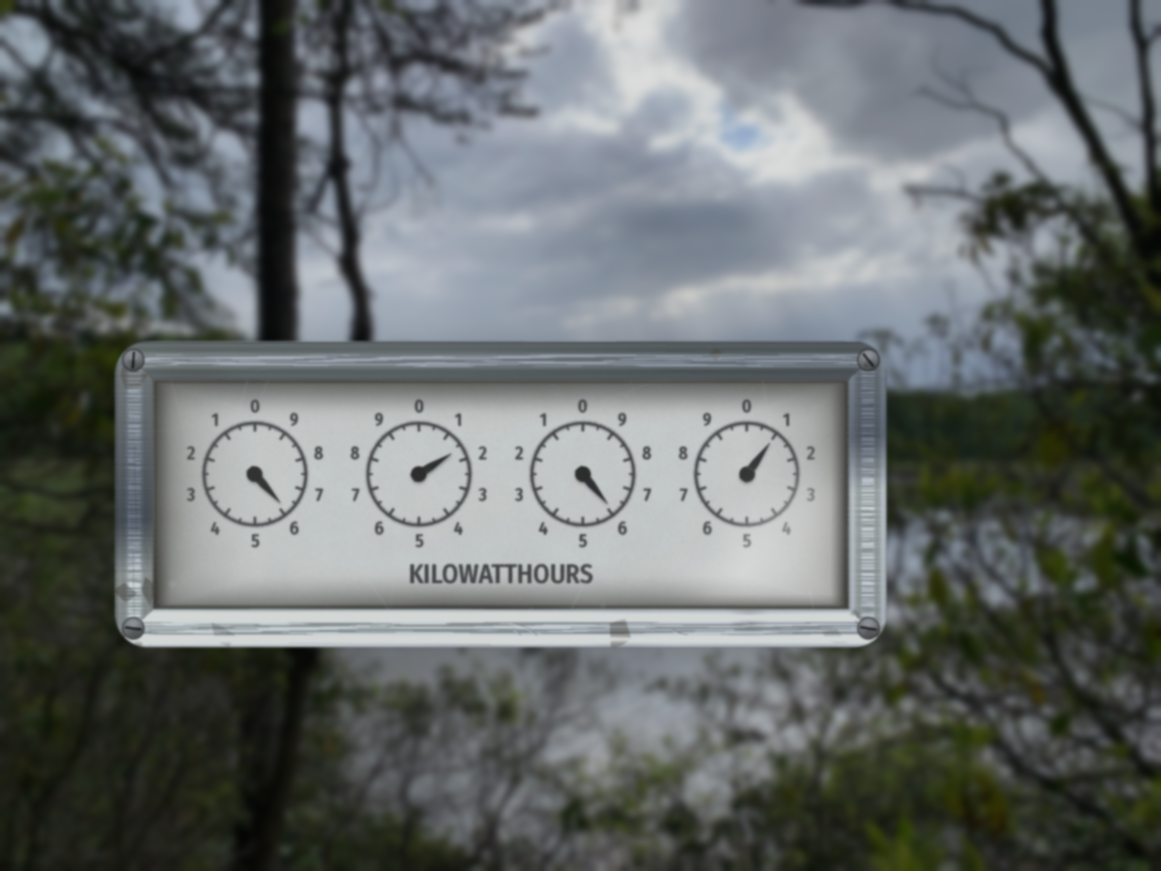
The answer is value=6161 unit=kWh
